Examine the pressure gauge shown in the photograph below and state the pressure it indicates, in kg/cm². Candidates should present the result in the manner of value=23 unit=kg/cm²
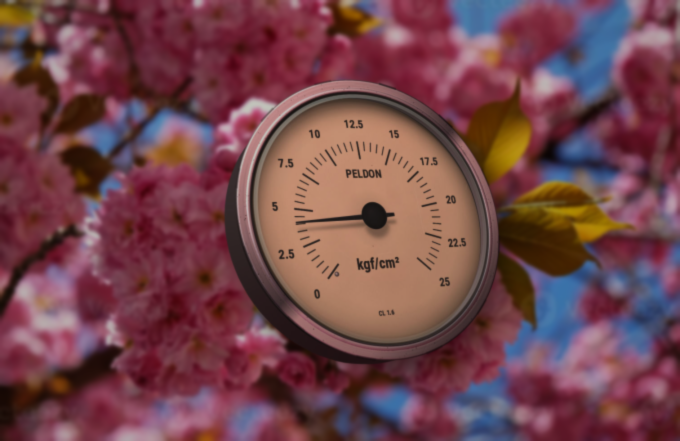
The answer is value=4 unit=kg/cm²
